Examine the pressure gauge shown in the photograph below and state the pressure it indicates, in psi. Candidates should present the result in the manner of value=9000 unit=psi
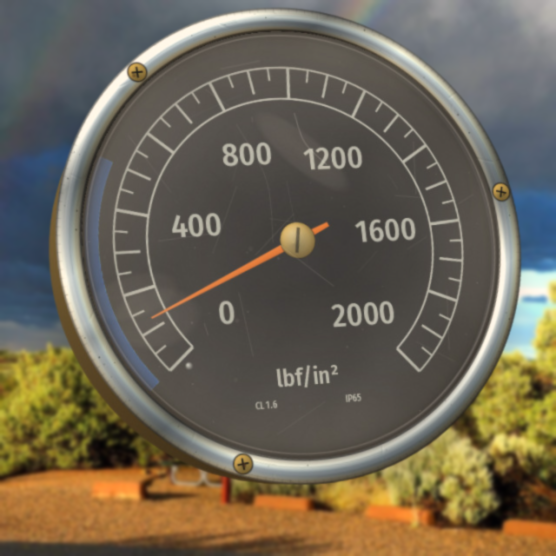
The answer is value=125 unit=psi
